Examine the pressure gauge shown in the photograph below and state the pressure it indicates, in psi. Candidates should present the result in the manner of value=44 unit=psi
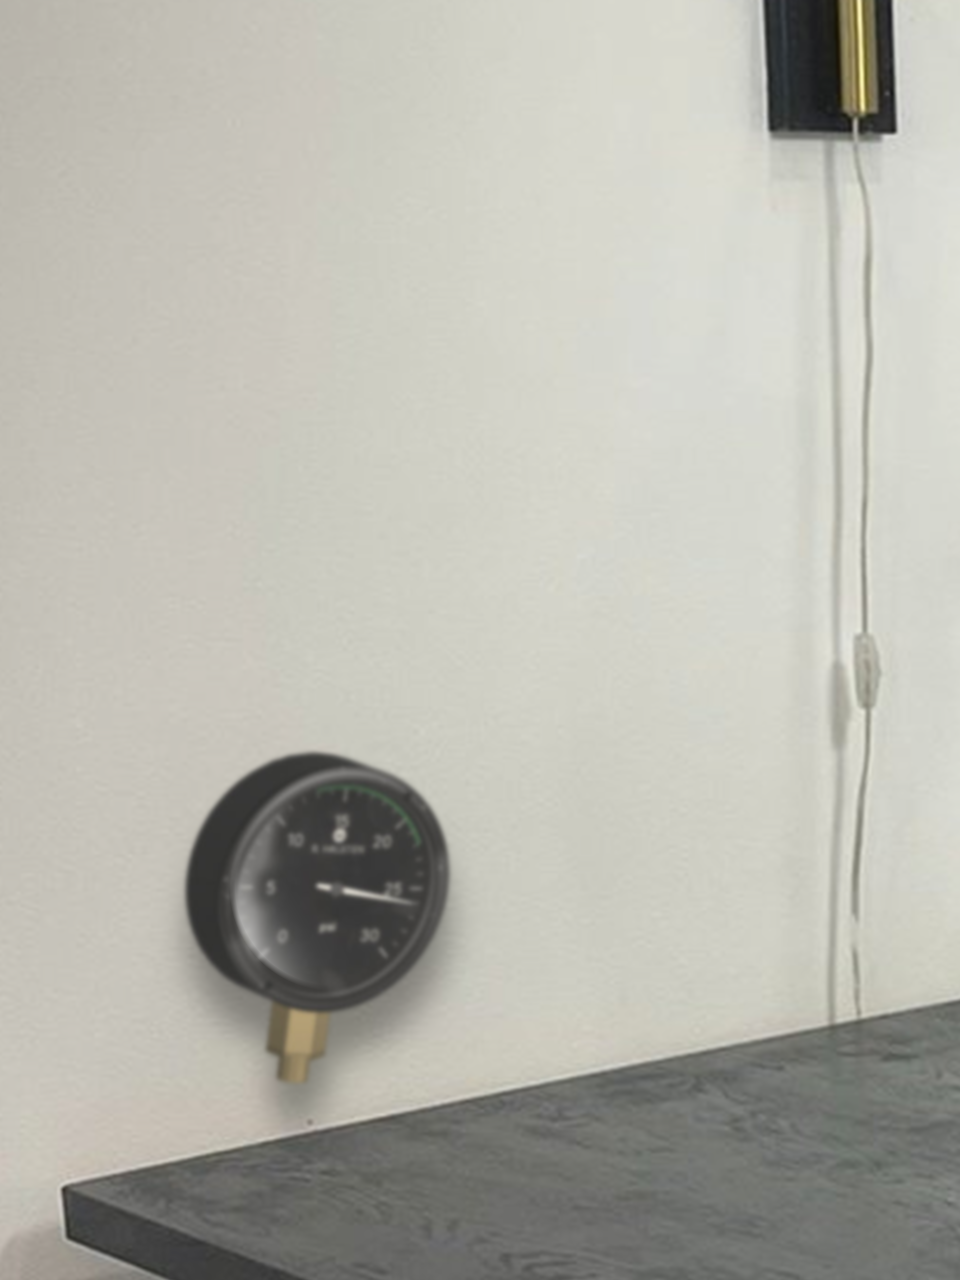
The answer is value=26 unit=psi
